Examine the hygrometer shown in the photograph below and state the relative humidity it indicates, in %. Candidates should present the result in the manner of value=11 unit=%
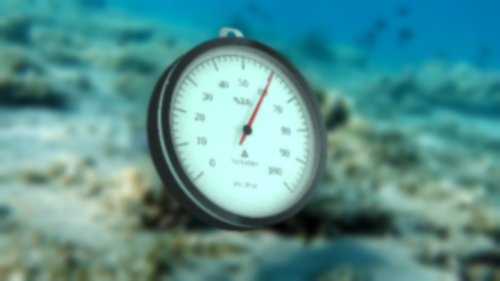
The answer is value=60 unit=%
